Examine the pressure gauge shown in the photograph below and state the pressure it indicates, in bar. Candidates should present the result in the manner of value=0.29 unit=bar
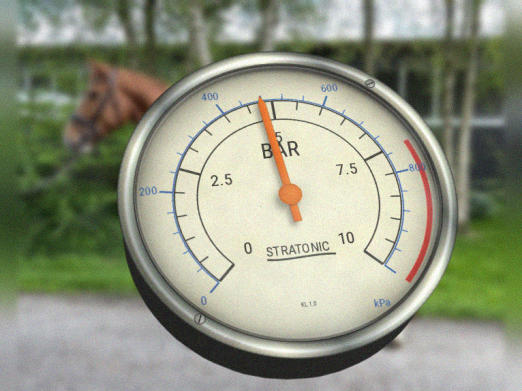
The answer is value=4.75 unit=bar
